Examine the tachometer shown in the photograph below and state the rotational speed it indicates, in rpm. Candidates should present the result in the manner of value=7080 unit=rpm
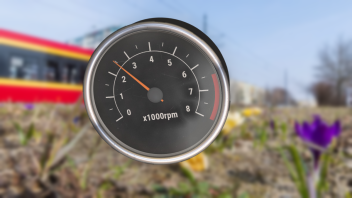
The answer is value=2500 unit=rpm
